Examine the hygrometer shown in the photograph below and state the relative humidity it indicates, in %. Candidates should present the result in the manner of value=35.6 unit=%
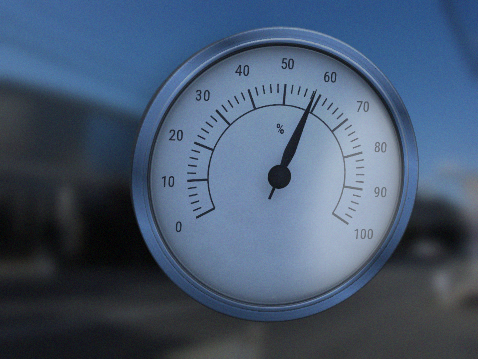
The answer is value=58 unit=%
